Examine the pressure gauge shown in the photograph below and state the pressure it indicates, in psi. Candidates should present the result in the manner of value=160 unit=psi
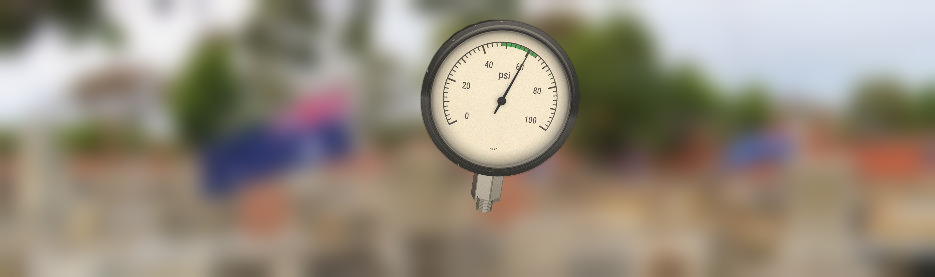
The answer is value=60 unit=psi
